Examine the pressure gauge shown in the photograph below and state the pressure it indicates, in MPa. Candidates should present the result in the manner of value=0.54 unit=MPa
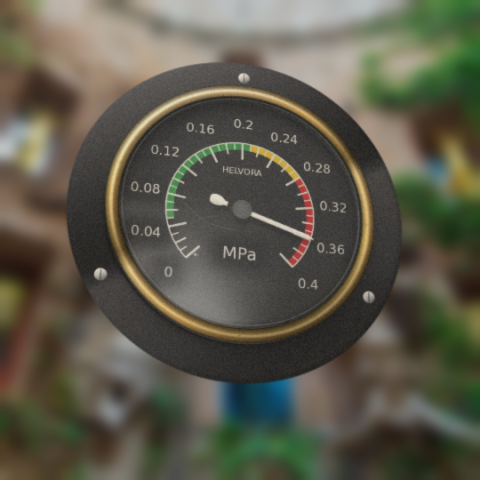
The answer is value=0.36 unit=MPa
